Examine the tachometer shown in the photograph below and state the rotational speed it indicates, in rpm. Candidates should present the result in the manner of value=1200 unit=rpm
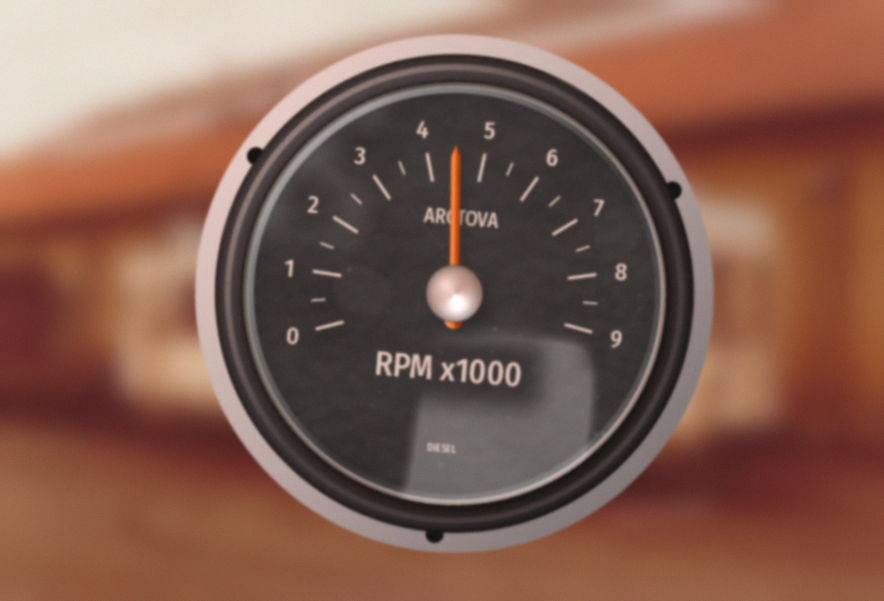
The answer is value=4500 unit=rpm
